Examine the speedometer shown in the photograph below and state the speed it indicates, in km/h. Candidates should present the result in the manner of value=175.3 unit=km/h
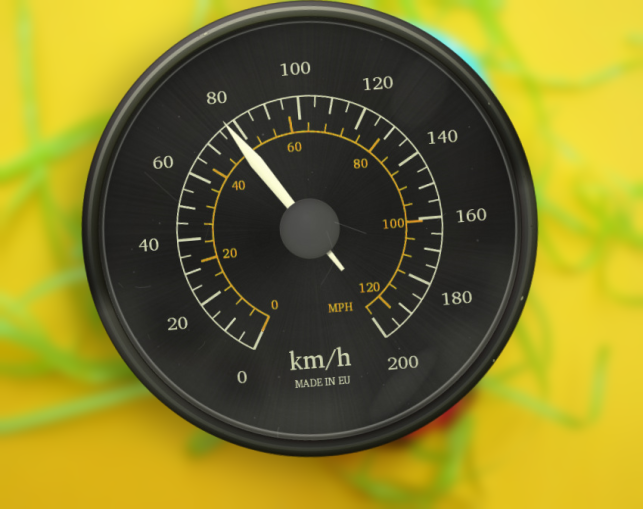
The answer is value=77.5 unit=km/h
